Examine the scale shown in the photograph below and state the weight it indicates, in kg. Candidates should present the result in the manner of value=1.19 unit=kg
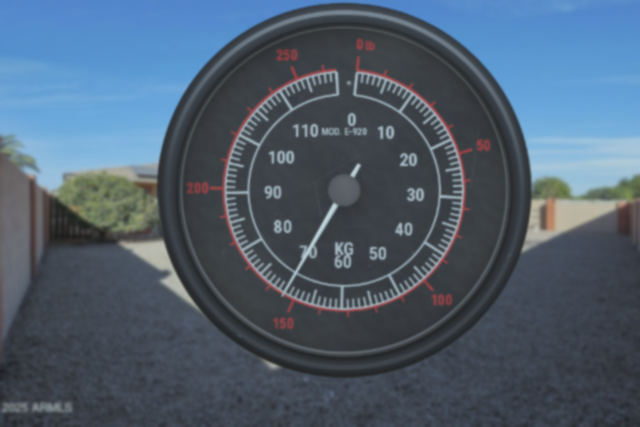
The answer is value=70 unit=kg
